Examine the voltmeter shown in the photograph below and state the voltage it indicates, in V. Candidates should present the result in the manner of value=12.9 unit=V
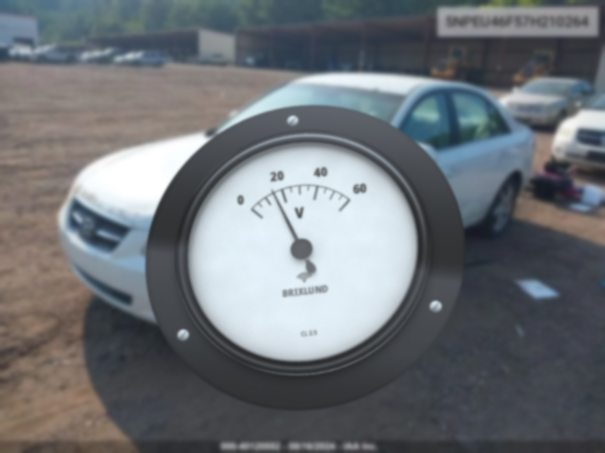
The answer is value=15 unit=V
